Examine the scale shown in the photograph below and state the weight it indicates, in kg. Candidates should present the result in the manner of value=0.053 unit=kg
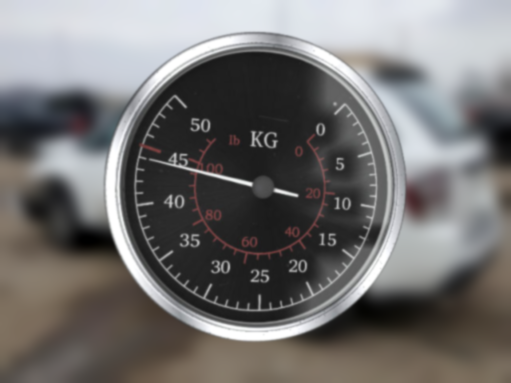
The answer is value=44 unit=kg
